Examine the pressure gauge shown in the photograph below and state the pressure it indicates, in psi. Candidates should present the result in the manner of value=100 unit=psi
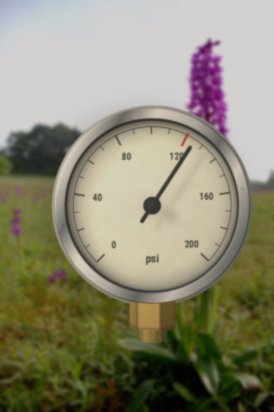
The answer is value=125 unit=psi
